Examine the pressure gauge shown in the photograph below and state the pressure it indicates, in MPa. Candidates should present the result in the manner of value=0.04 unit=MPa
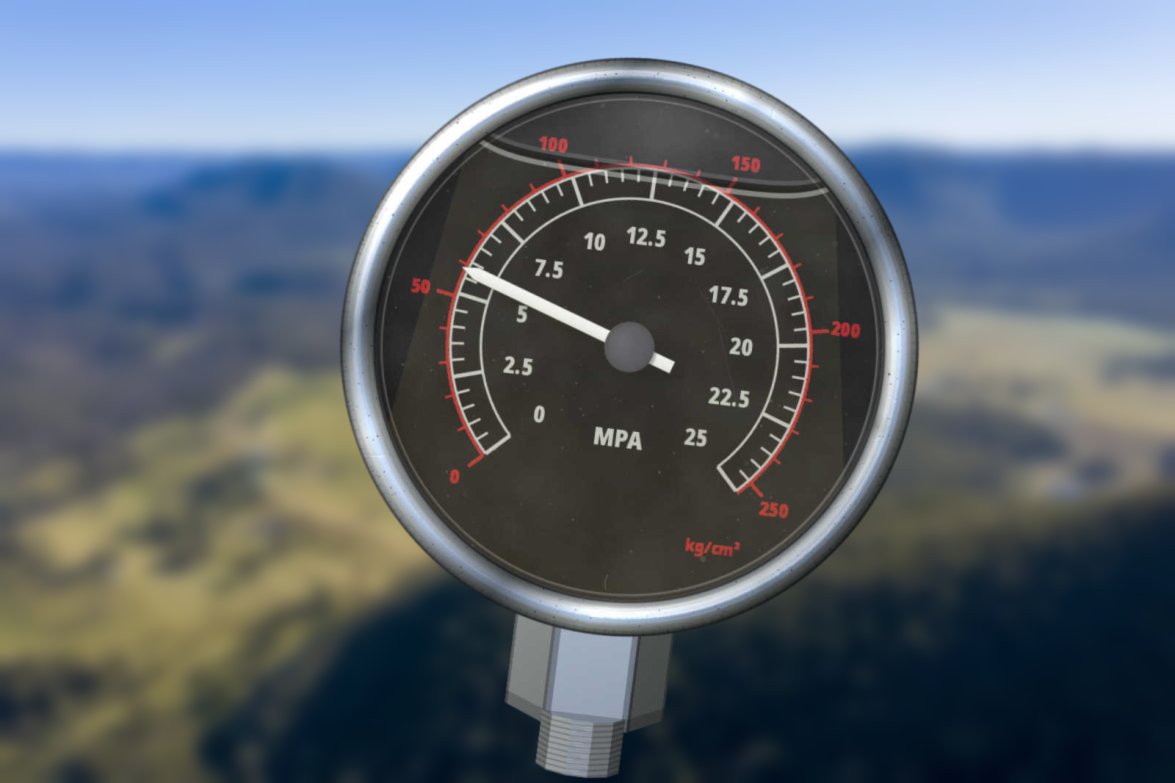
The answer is value=5.75 unit=MPa
